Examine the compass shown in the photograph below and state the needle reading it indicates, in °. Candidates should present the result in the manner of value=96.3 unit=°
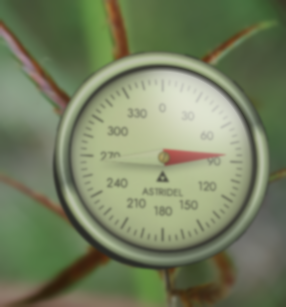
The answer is value=85 unit=°
